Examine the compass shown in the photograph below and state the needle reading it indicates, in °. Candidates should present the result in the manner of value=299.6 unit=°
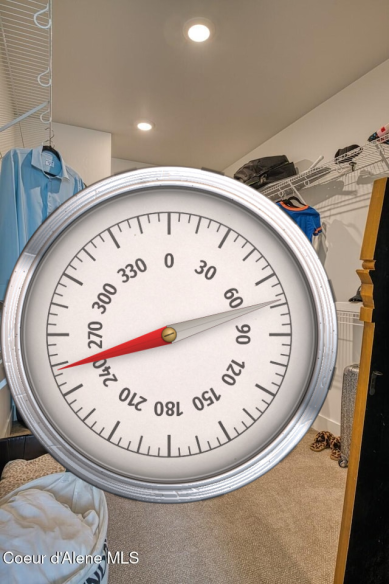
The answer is value=252.5 unit=°
